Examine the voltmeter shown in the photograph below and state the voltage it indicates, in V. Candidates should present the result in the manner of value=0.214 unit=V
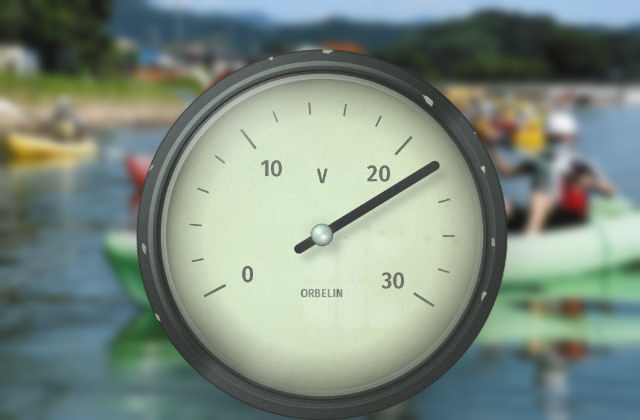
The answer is value=22 unit=V
